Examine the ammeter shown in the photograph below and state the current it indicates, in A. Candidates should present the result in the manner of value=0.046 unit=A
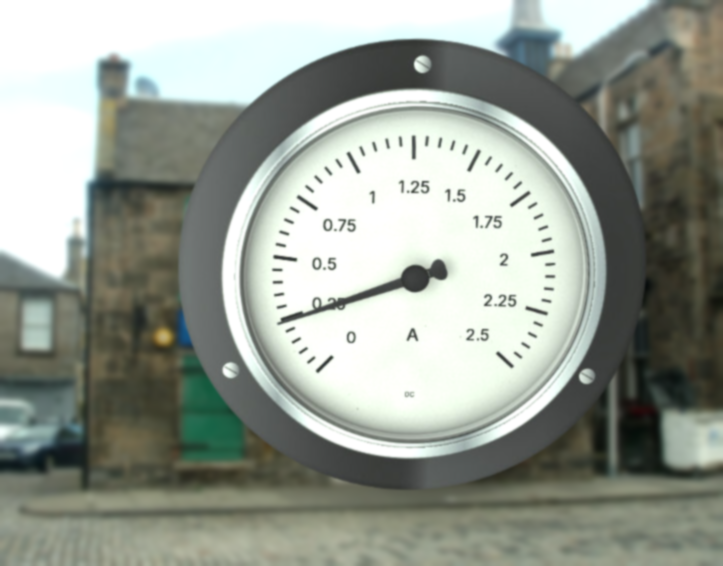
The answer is value=0.25 unit=A
